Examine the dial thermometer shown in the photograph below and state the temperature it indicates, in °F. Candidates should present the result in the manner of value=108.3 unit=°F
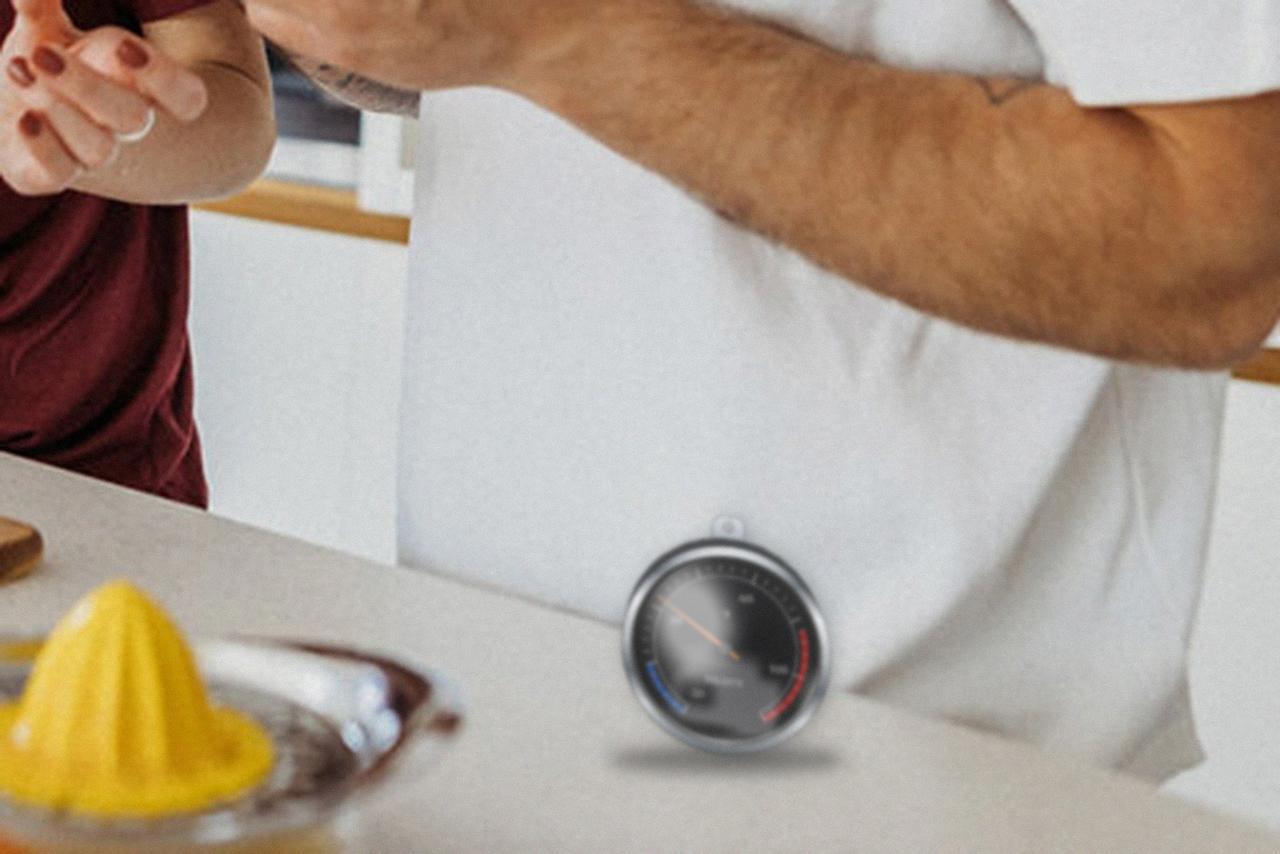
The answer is value=24 unit=°F
